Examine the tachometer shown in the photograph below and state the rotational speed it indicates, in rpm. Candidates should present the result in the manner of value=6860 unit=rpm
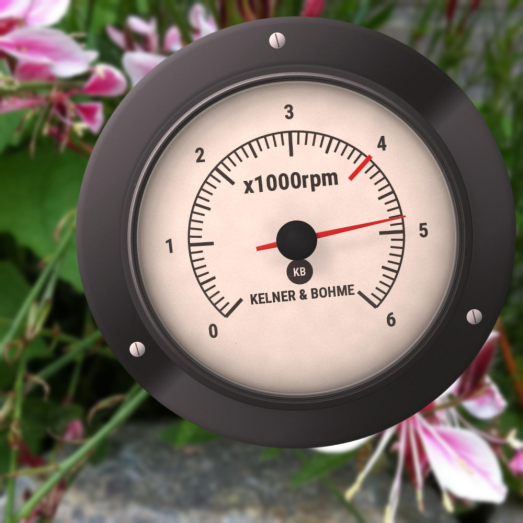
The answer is value=4800 unit=rpm
